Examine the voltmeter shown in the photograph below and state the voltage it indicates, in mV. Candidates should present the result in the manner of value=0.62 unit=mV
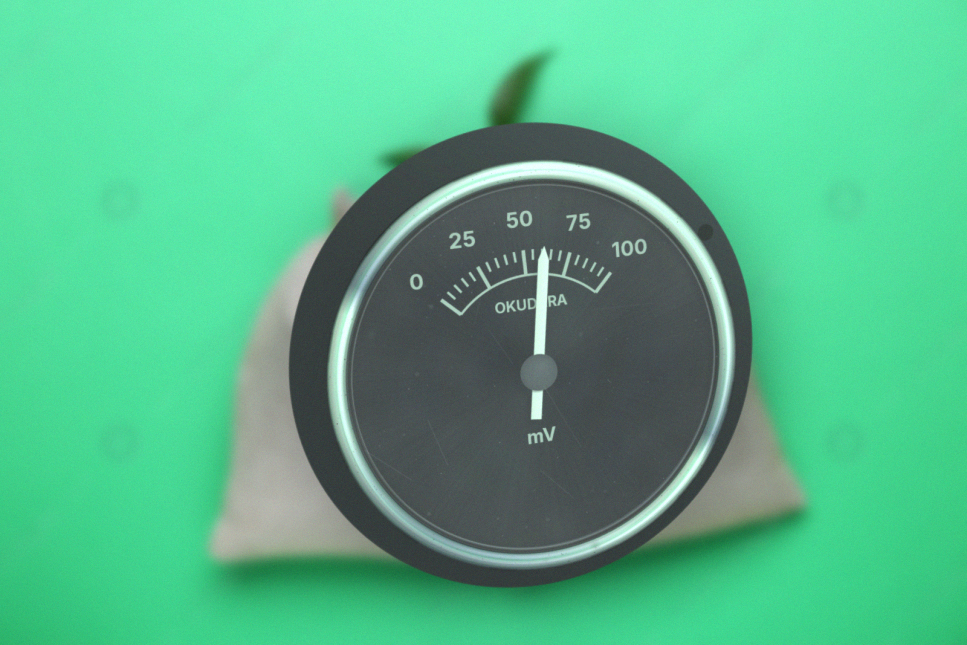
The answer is value=60 unit=mV
